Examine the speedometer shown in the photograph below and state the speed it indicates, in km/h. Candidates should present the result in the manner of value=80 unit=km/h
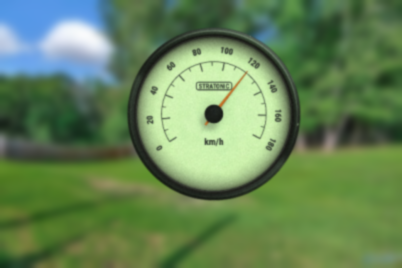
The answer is value=120 unit=km/h
